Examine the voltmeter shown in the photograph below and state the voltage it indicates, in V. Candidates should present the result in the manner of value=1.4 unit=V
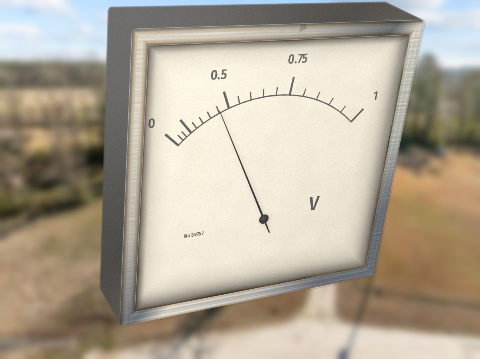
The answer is value=0.45 unit=V
